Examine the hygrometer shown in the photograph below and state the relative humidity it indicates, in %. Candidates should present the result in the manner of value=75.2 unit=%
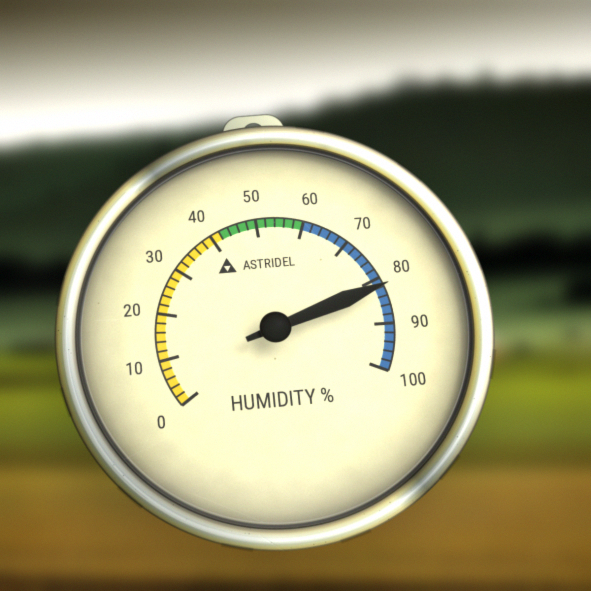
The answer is value=82 unit=%
